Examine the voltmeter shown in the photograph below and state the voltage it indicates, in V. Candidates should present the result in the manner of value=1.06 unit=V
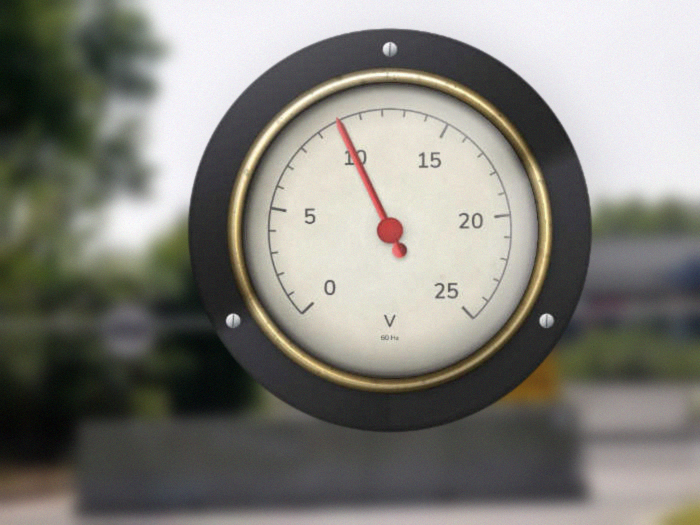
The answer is value=10 unit=V
